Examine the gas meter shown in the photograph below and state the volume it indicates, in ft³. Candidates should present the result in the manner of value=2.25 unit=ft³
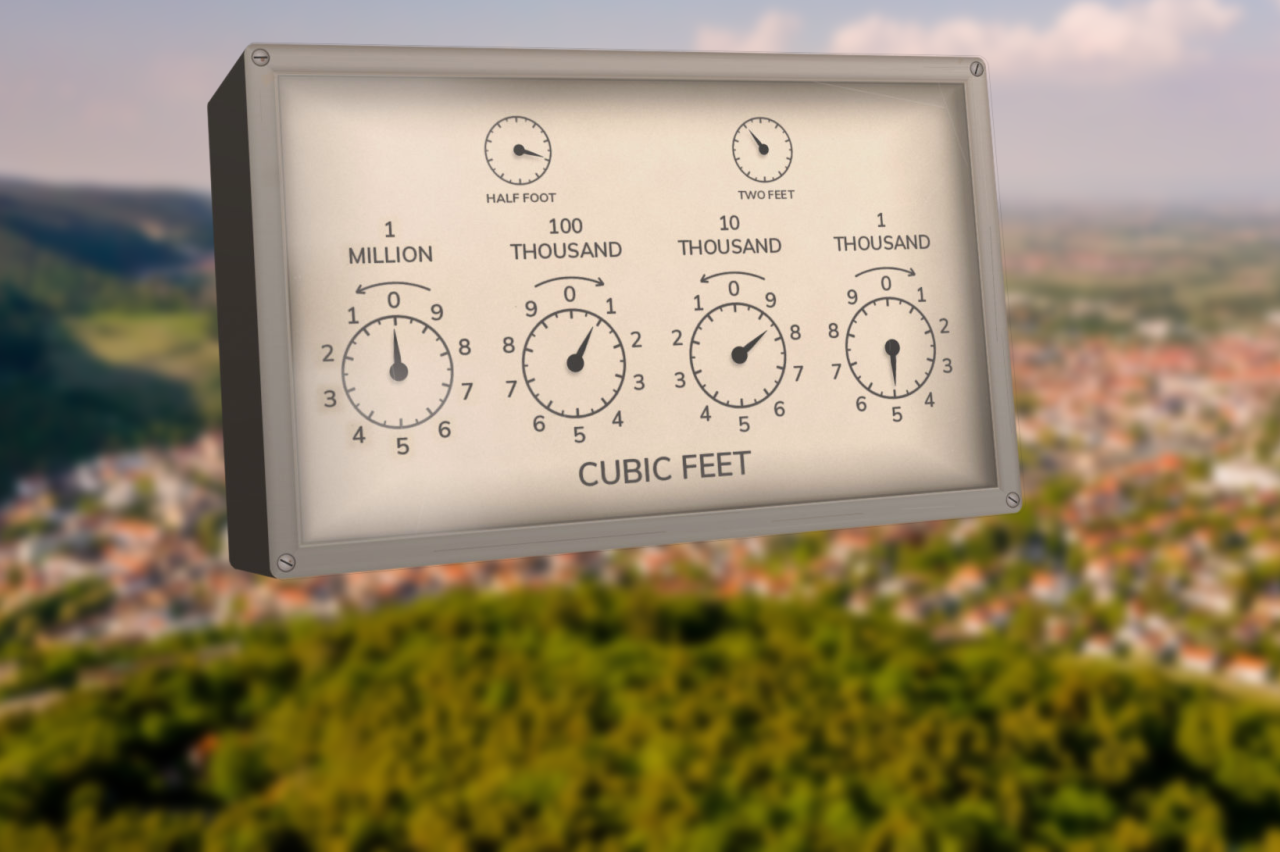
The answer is value=8500 unit=ft³
